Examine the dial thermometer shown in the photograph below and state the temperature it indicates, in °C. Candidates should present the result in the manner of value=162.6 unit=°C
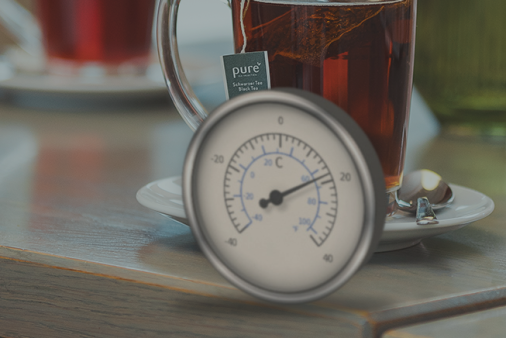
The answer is value=18 unit=°C
